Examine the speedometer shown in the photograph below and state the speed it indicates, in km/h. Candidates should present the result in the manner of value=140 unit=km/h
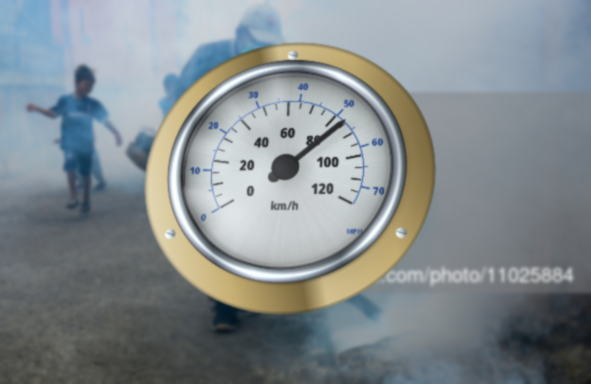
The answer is value=85 unit=km/h
